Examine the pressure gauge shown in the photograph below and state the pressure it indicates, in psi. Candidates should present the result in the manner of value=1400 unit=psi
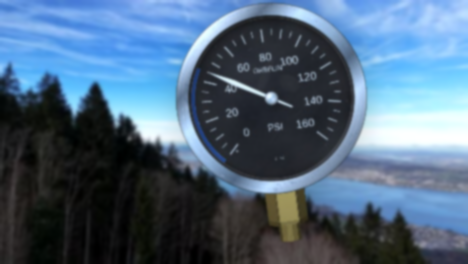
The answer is value=45 unit=psi
